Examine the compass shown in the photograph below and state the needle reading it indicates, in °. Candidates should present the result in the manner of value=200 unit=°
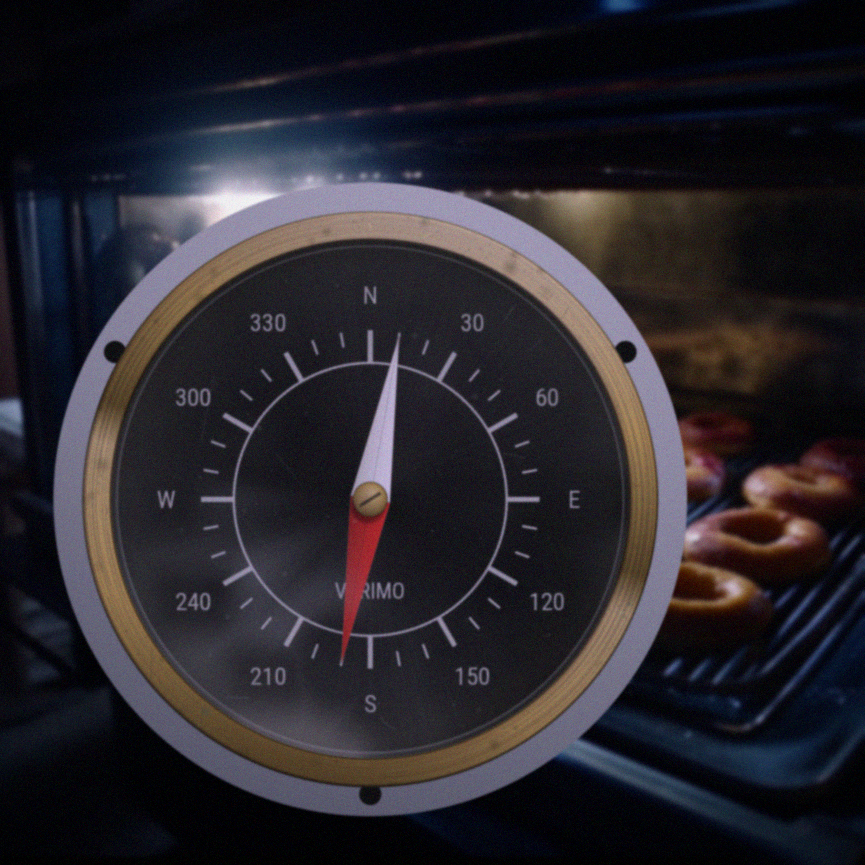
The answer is value=190 unit=°
